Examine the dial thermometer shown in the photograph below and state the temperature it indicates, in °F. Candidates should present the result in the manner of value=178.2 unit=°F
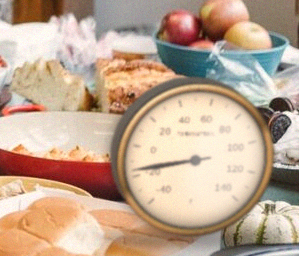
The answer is value=-15 unit=°F
